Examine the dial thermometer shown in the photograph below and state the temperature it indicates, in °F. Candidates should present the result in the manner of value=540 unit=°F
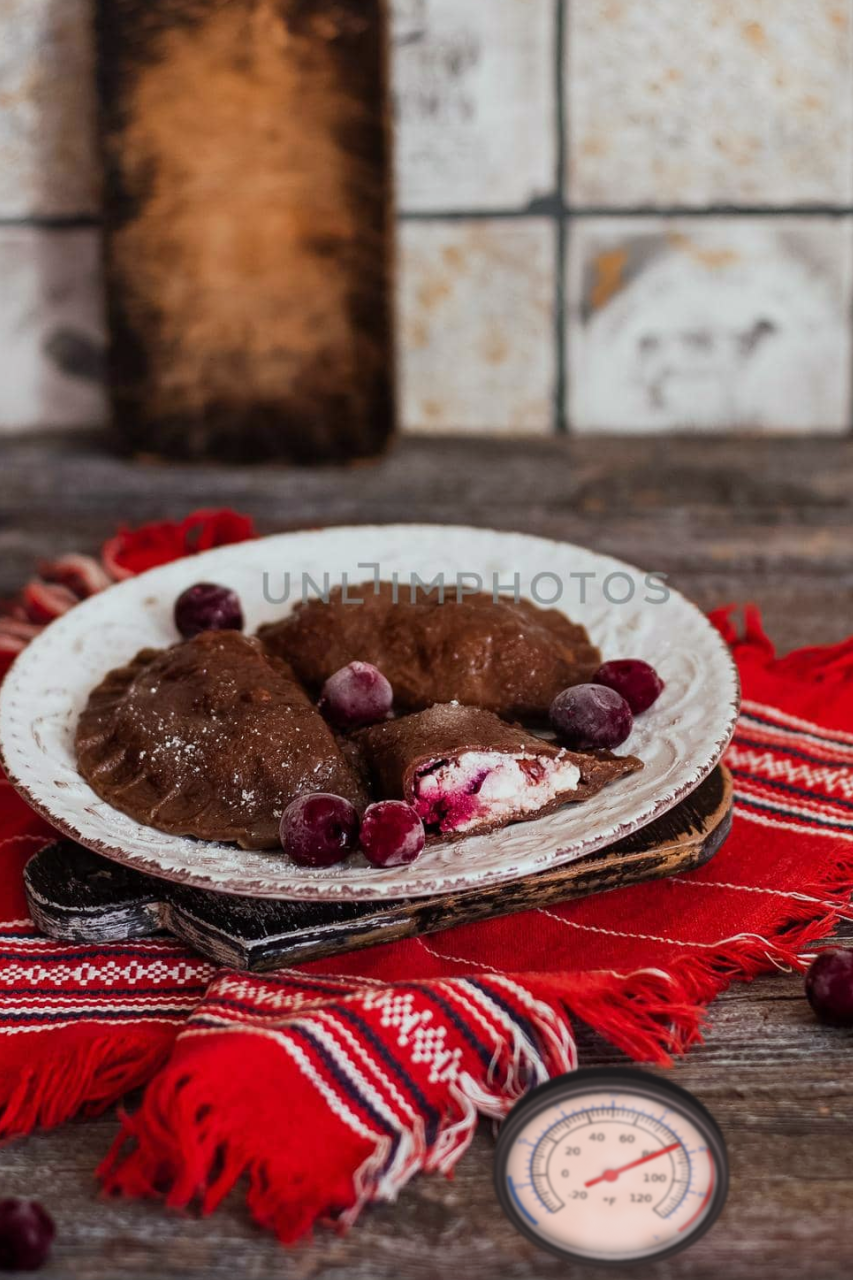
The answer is value=80 unit=°F
